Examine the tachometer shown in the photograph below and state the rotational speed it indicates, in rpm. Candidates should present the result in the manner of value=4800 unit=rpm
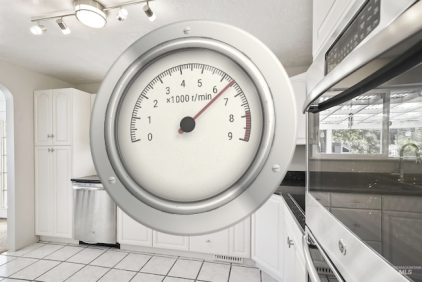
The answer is value=6500 unit=rpm
